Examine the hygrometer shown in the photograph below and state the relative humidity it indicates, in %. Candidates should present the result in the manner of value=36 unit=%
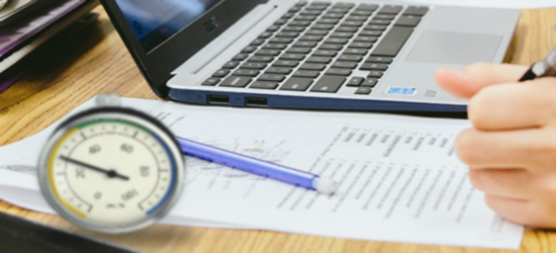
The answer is value=28 unit=%
